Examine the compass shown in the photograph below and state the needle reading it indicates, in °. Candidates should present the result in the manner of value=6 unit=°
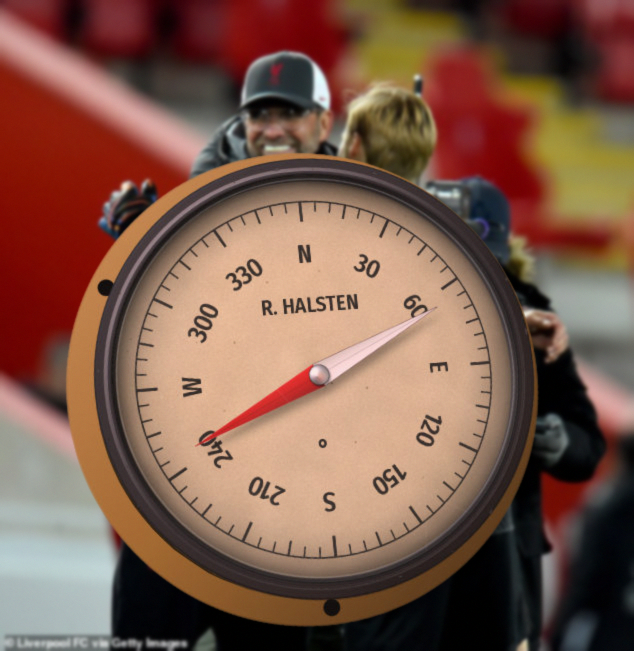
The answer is value=245 unit=°
